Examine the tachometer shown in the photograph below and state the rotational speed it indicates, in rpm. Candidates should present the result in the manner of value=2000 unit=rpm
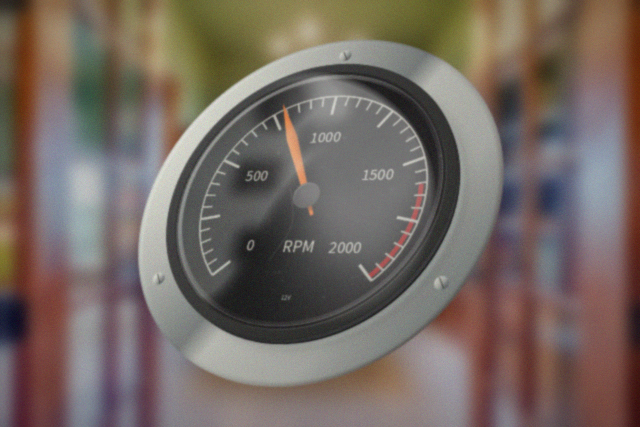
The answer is value=800 unit=rpm
